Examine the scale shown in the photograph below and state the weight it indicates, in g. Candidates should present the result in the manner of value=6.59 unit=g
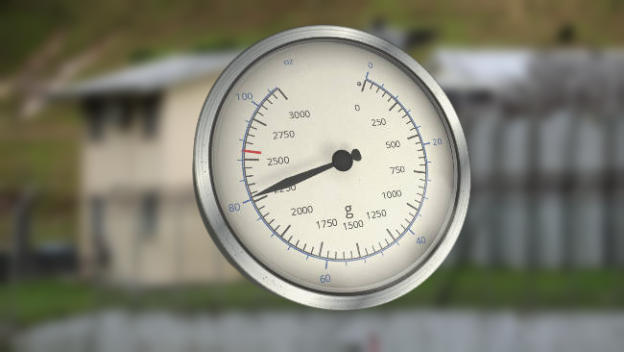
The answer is value=2275 unit=g
